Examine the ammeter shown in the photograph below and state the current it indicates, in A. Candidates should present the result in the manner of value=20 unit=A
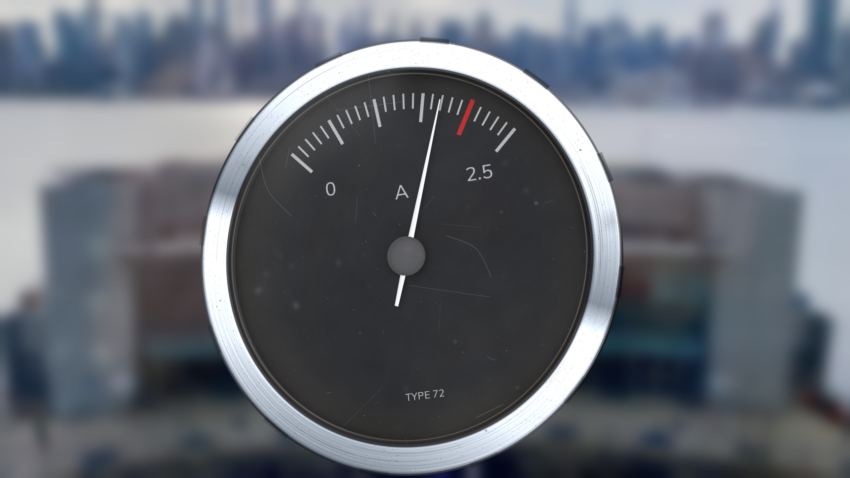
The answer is value=1.7 unit=A
